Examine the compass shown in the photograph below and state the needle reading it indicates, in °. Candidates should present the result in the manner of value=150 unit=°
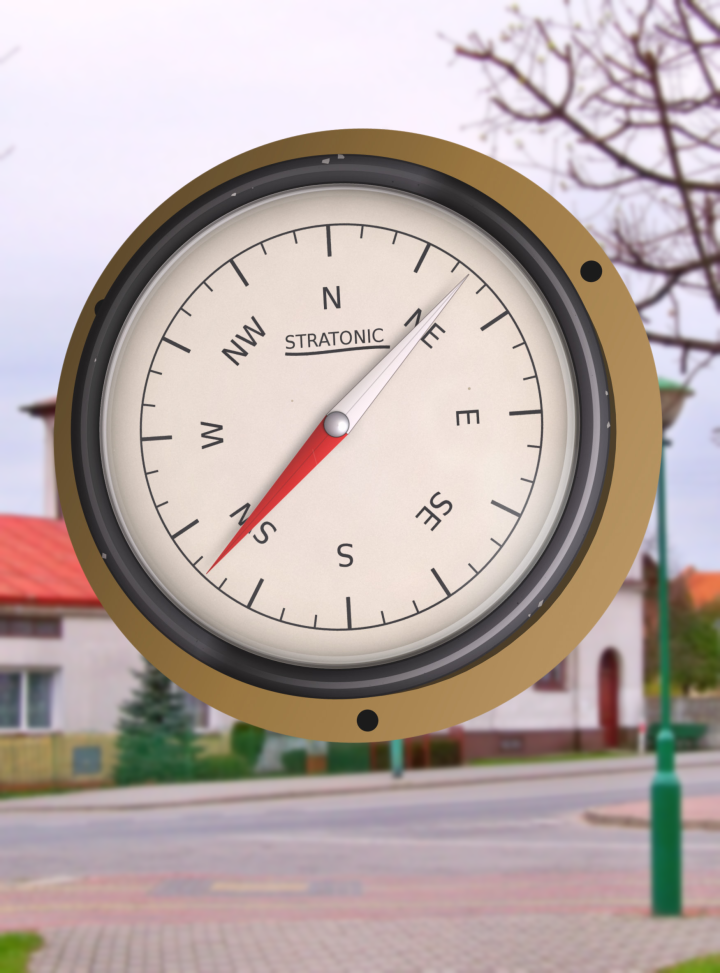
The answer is value=225 unit=°
